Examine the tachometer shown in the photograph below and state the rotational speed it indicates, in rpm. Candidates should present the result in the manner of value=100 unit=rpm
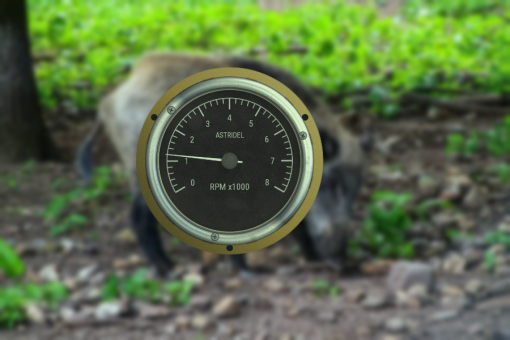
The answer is value=1200 unit=rpm
